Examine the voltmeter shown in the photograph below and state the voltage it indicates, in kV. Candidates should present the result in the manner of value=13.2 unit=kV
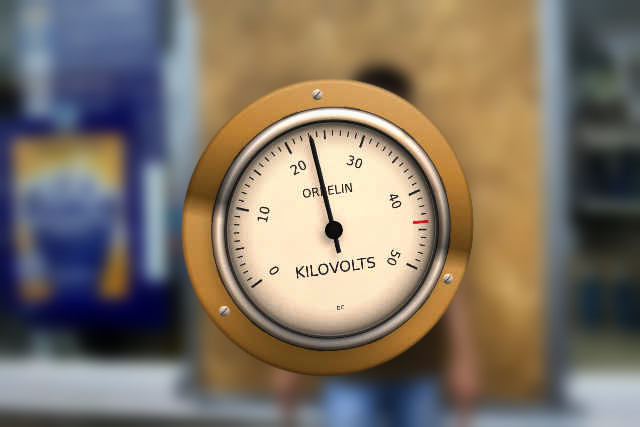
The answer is value=23 unit=kV
